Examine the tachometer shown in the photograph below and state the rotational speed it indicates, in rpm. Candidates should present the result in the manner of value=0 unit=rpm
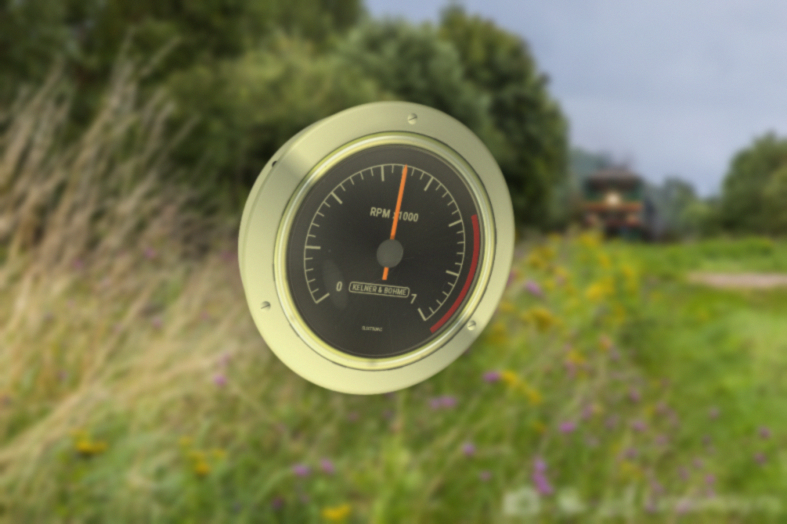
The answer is value=3400 unit=rpm
